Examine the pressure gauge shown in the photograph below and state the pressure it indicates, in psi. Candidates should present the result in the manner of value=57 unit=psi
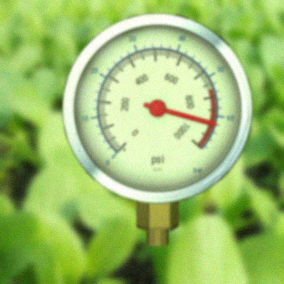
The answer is value=900 unit=psi
